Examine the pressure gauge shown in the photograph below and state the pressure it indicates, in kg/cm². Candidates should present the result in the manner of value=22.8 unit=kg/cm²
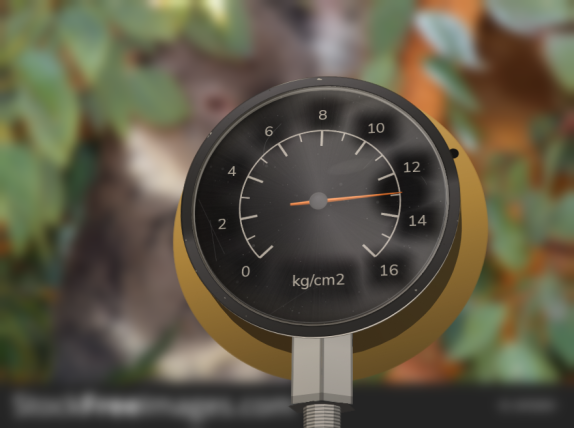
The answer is value=13 unit=kg/cm²
